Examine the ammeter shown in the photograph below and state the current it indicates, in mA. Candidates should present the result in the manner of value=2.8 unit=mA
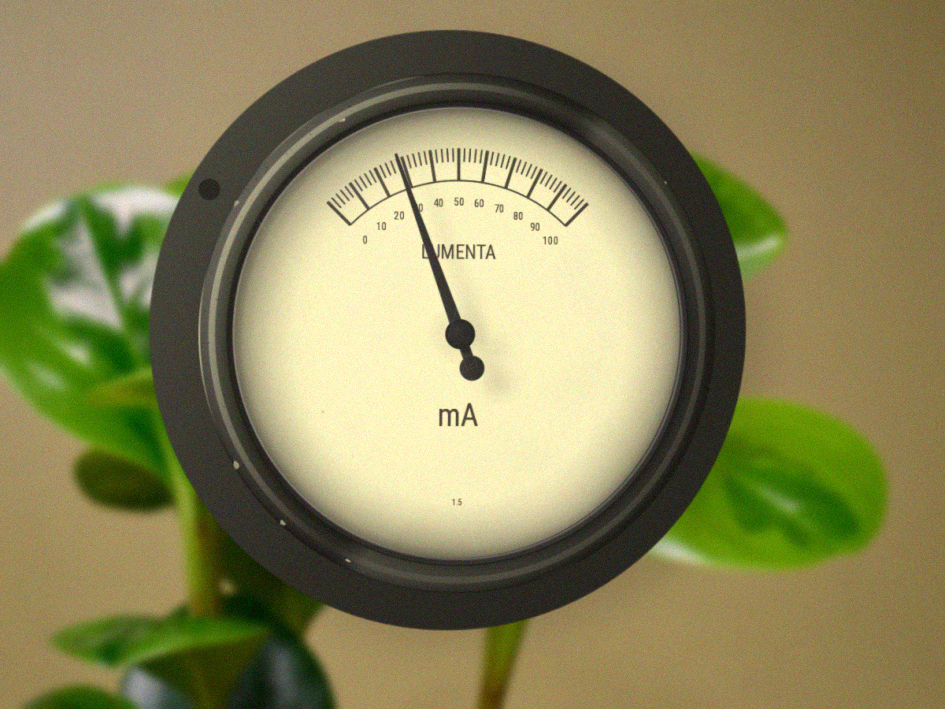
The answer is value=28 unit=mA
